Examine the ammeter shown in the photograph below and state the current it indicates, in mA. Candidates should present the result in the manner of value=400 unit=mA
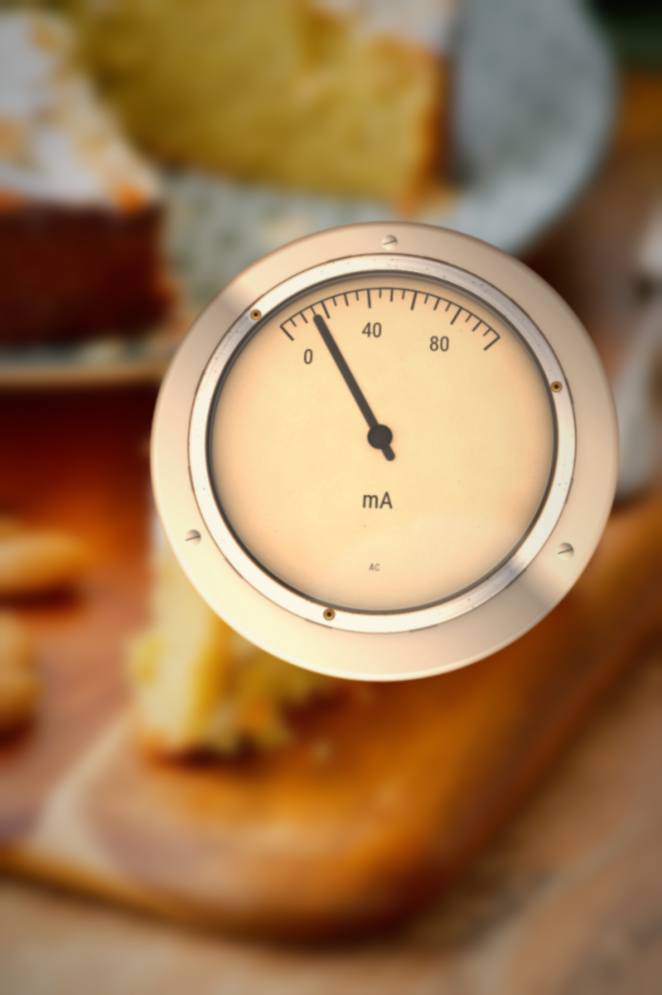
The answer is value=15 unit=mA
